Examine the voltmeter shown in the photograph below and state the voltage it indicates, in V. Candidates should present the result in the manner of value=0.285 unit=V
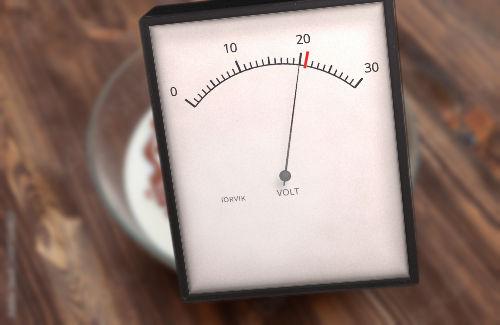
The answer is value=20 unit=V
